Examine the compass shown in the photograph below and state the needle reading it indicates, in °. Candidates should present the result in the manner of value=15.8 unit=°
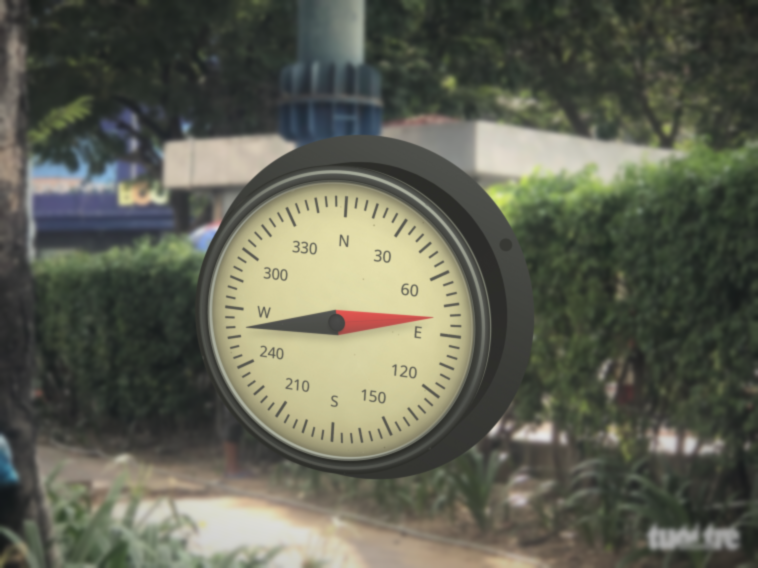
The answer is value=80 unit=°
